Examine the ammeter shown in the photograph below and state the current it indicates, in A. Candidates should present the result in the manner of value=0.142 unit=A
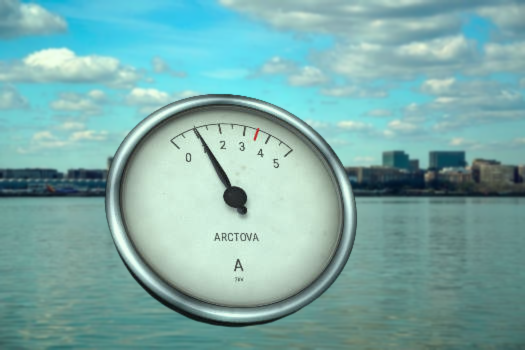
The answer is value=1 unit=A
